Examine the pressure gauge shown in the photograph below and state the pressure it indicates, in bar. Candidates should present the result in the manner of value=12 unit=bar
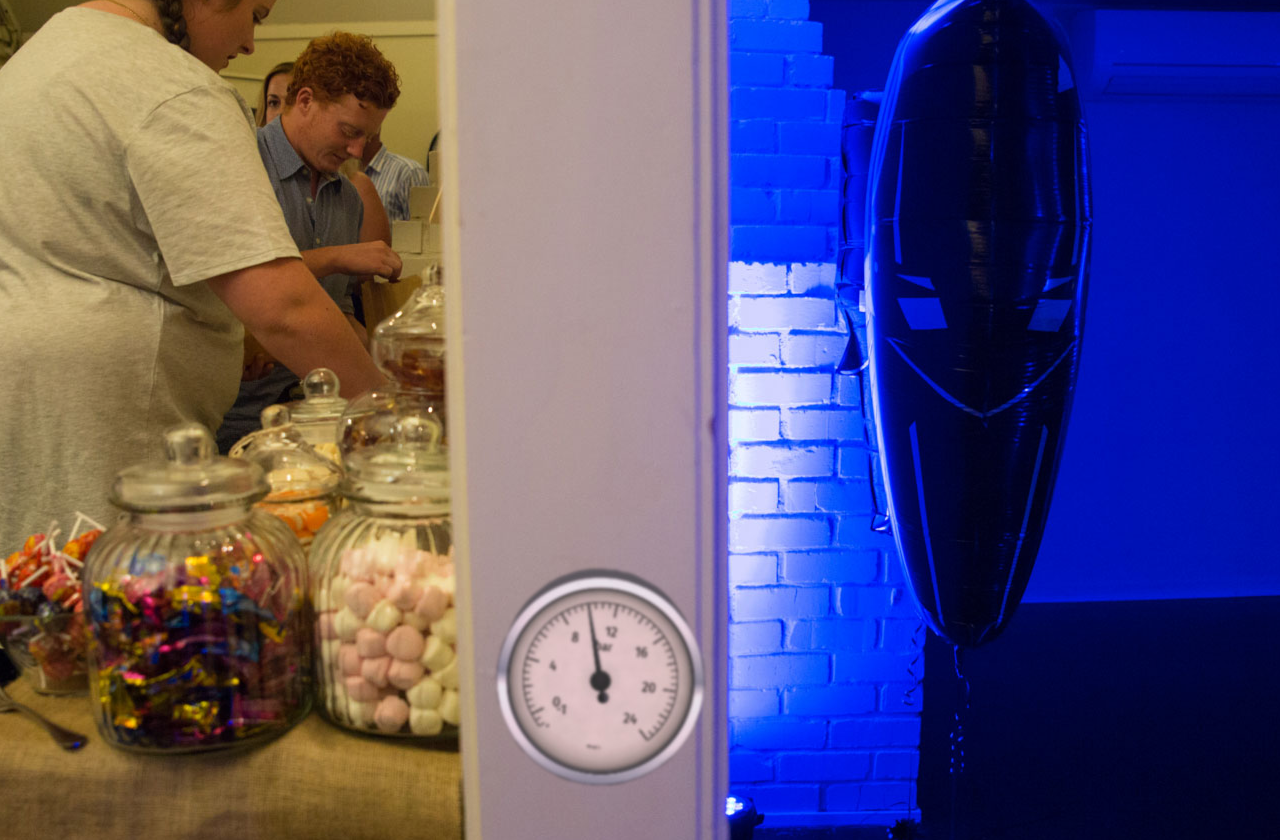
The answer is value=10 unit=bar
